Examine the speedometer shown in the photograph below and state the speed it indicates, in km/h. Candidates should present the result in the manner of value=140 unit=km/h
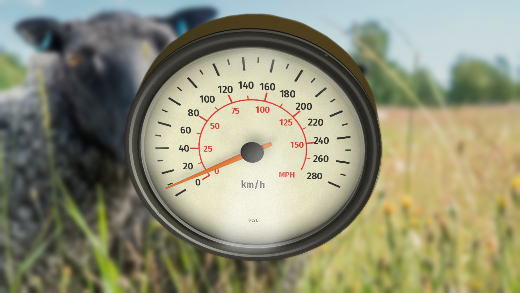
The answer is value=10 unit=km/h
